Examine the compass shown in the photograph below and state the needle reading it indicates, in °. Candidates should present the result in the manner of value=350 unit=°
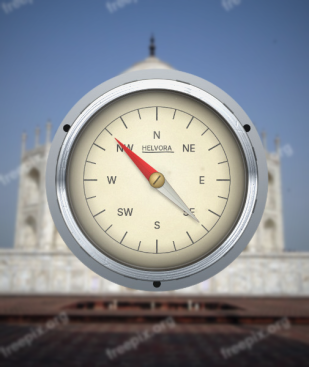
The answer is value=315 unit=°
